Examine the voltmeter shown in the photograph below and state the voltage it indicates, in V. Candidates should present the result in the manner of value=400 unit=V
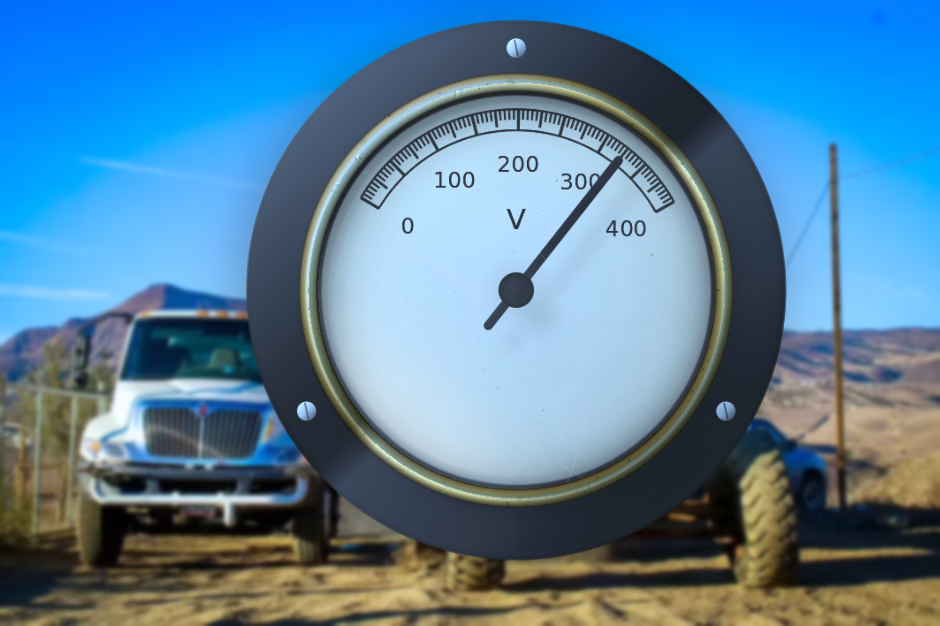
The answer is value=325 unit=V
